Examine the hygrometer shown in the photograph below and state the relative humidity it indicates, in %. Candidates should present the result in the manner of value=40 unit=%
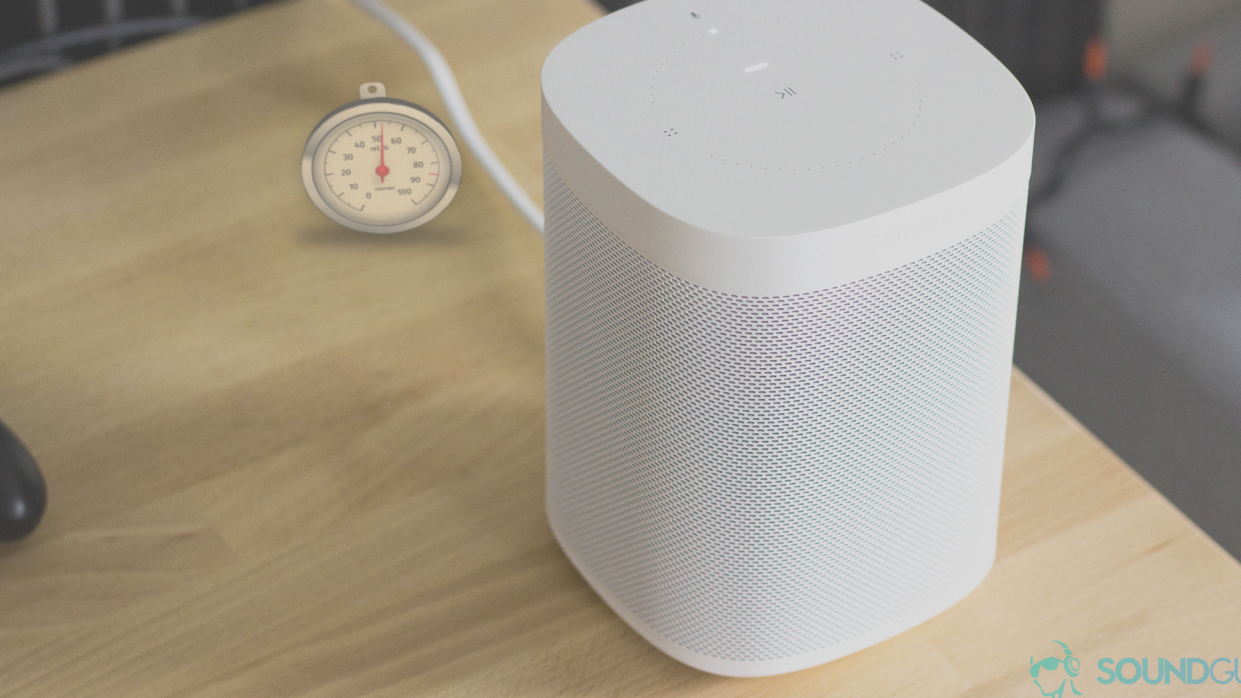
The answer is value=52.5 unit=%
